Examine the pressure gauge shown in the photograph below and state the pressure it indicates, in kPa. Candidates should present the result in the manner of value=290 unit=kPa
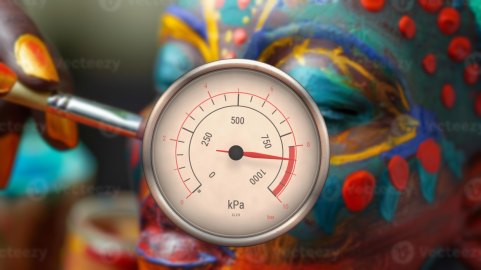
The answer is value=850 unit=kPa
